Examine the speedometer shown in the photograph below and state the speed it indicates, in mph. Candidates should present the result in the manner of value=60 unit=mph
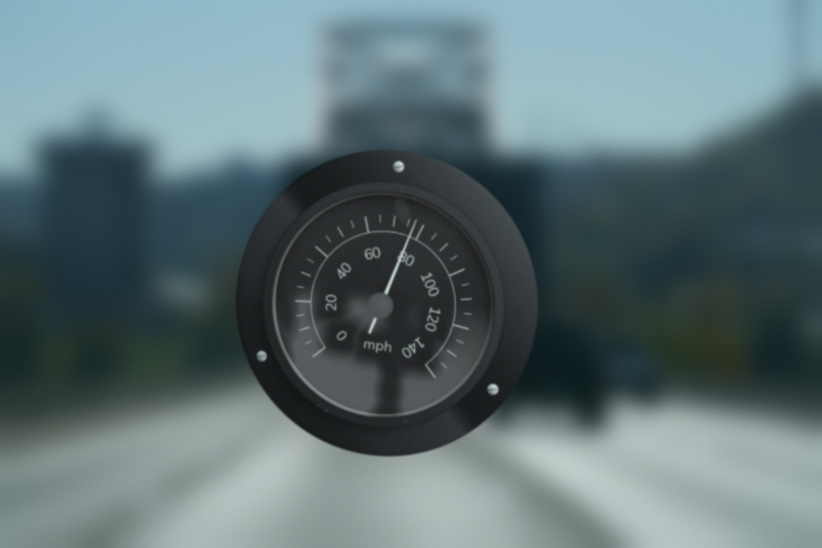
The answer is value=77.5 unit=mph
